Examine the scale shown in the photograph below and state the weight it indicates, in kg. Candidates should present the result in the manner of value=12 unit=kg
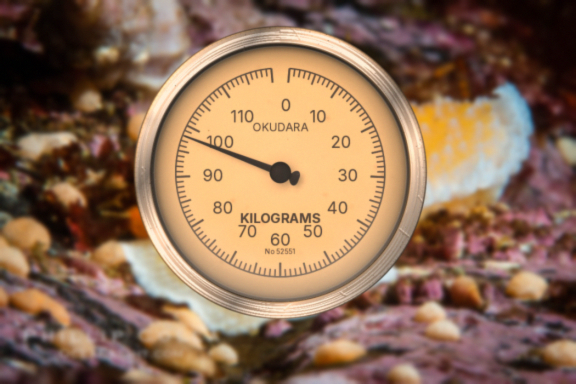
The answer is value=98 unit=kg
